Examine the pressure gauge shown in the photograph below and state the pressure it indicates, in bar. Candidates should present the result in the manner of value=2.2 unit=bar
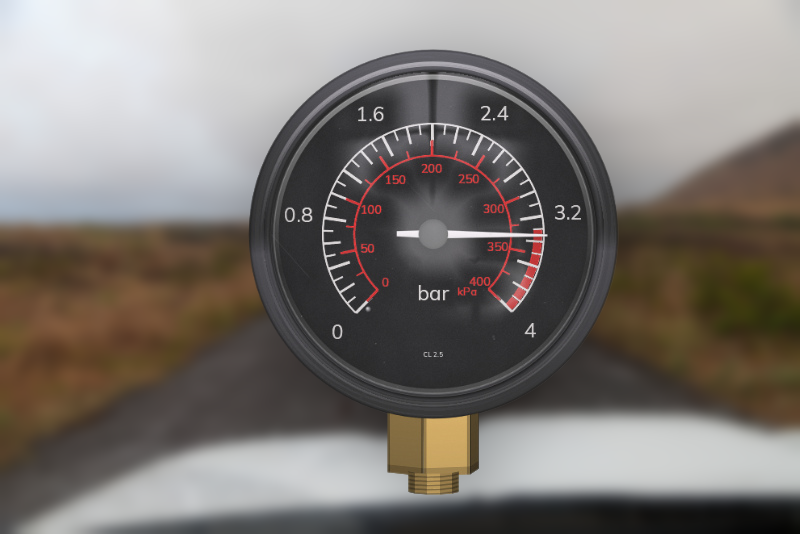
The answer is value=3.35 unit=bar
